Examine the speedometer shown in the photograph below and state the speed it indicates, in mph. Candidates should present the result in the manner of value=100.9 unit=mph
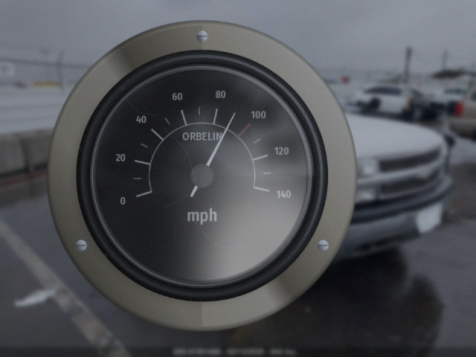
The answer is value=90 unit=mph
